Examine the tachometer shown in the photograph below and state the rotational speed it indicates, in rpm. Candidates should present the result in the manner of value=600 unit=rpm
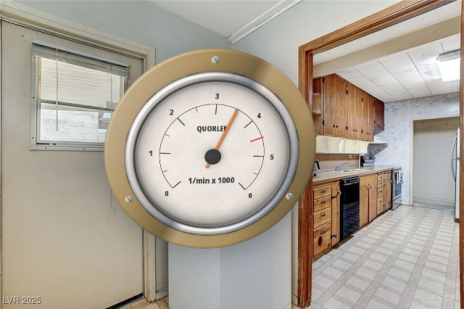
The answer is value=3500 unit=rpm
